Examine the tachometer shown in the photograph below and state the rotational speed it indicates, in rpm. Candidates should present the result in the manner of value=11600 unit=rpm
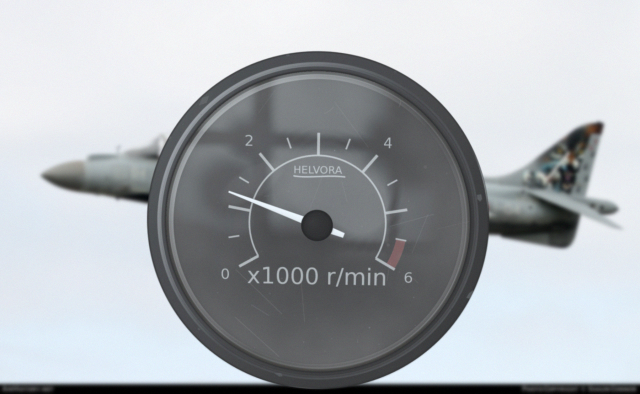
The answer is value=1250 unit=rpm
